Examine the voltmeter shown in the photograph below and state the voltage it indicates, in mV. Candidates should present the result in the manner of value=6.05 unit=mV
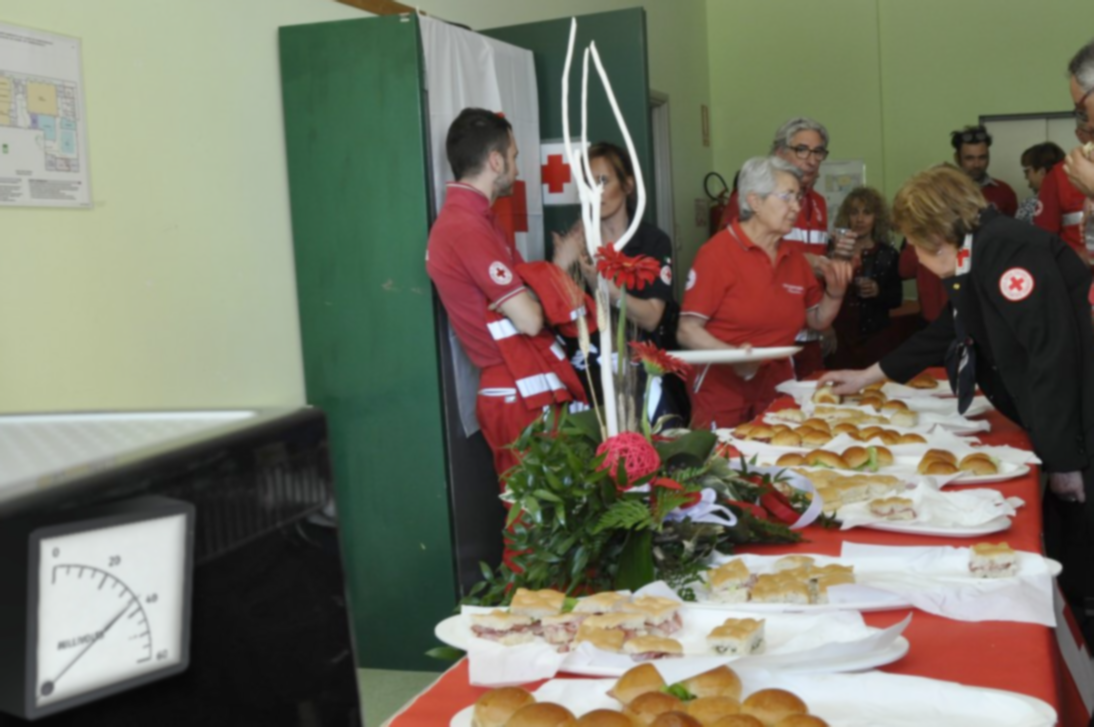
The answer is value=35 unit=mV
